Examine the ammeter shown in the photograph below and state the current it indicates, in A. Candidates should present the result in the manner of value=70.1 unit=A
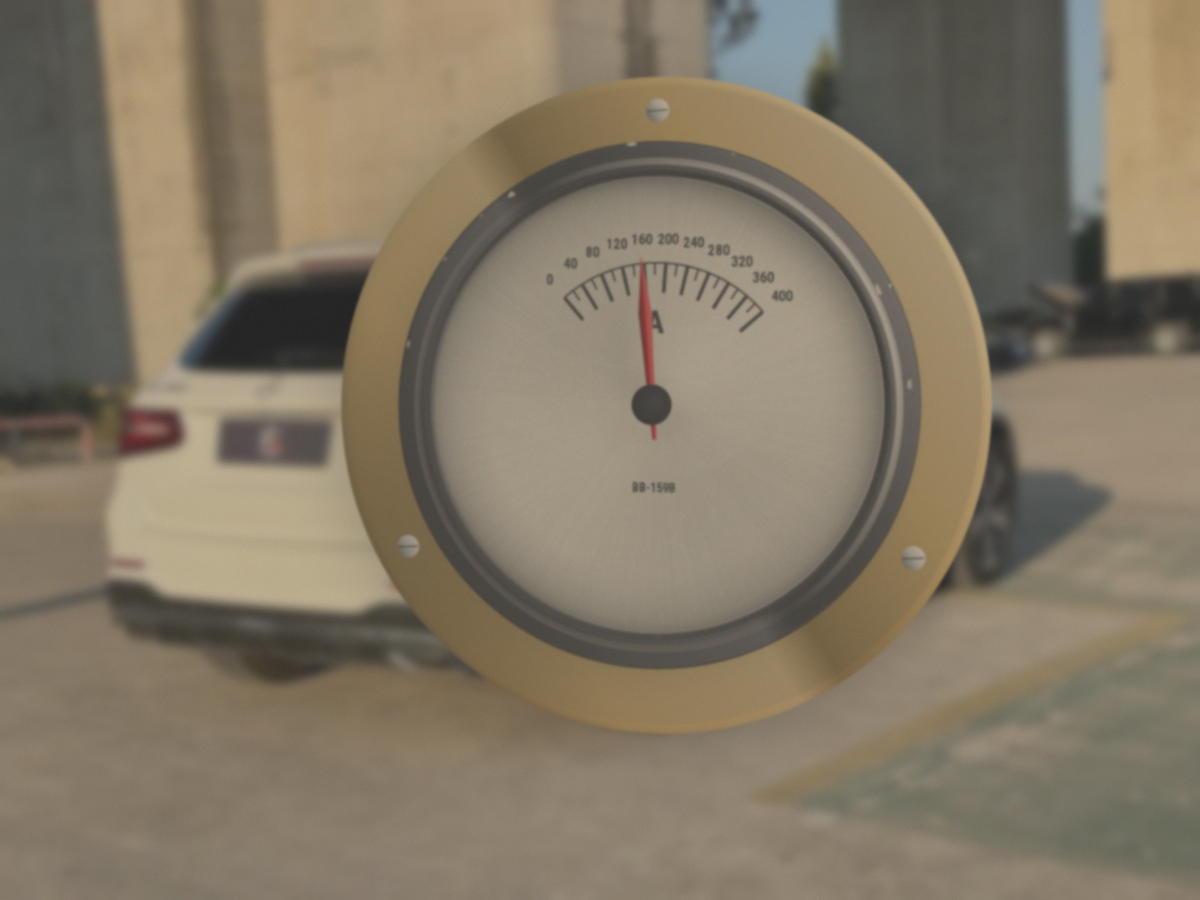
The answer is value=160 unit=A
